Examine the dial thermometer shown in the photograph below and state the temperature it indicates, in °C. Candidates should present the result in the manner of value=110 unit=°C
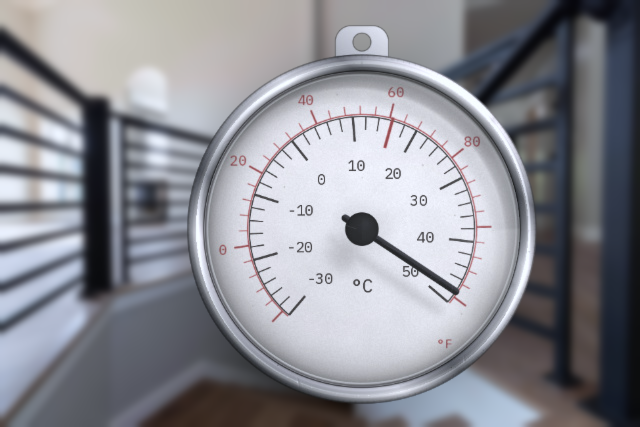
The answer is value=48 unit=°C
